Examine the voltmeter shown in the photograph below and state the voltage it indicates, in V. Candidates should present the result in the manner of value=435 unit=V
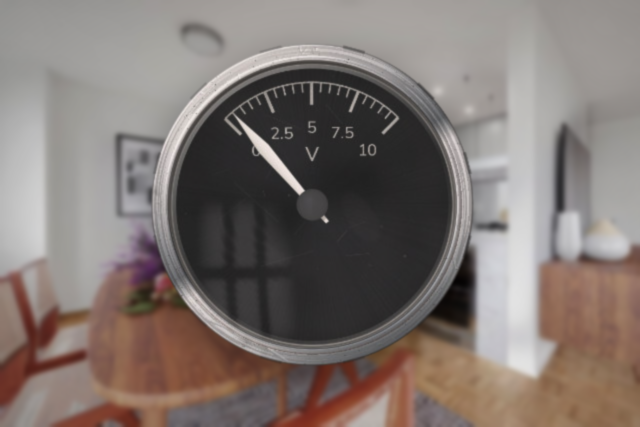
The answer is value=0.5 unit=V
